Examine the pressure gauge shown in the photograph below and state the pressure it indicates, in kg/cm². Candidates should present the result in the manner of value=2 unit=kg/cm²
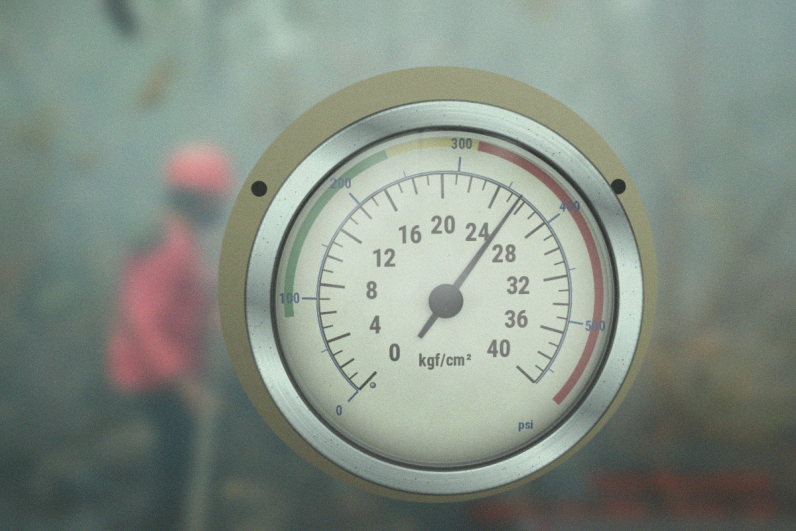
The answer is value=25.5 unit=kg/cm²
